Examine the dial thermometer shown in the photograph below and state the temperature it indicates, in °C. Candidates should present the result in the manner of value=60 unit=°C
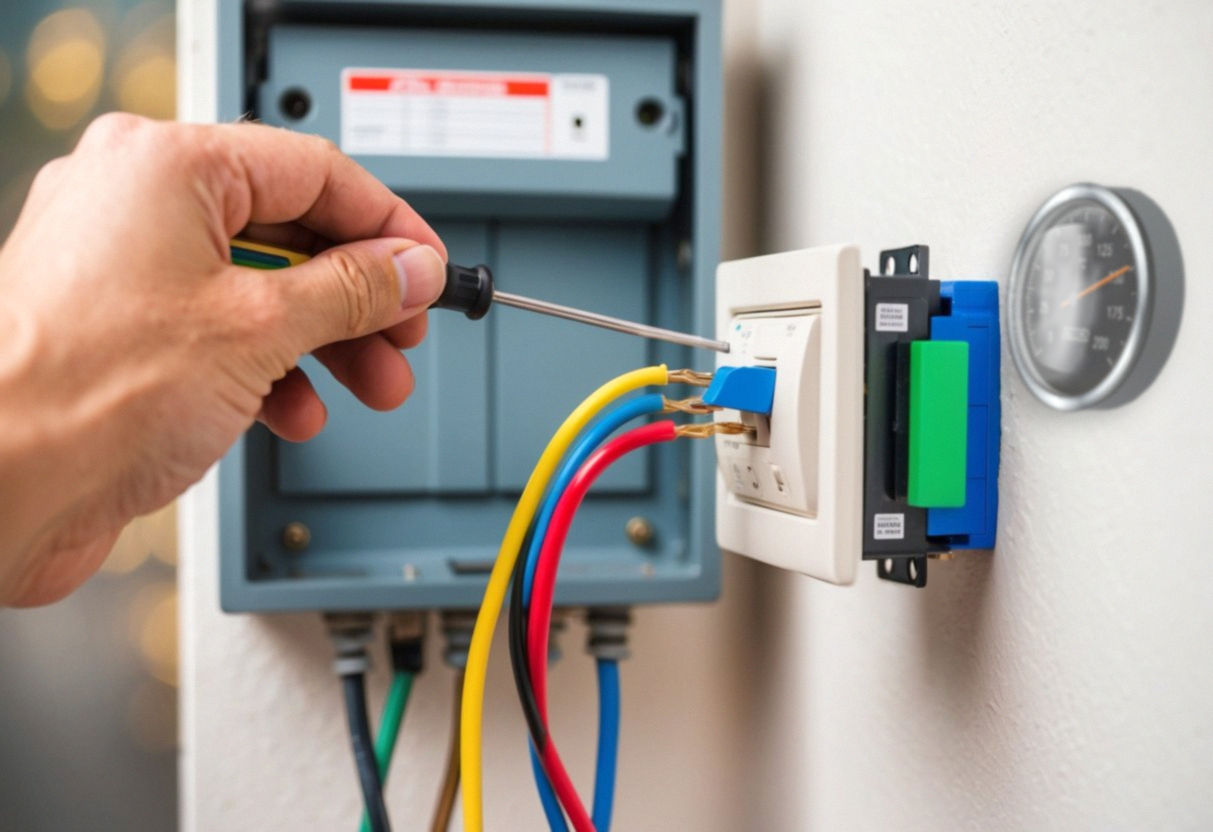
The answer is value=150 unit=°C
